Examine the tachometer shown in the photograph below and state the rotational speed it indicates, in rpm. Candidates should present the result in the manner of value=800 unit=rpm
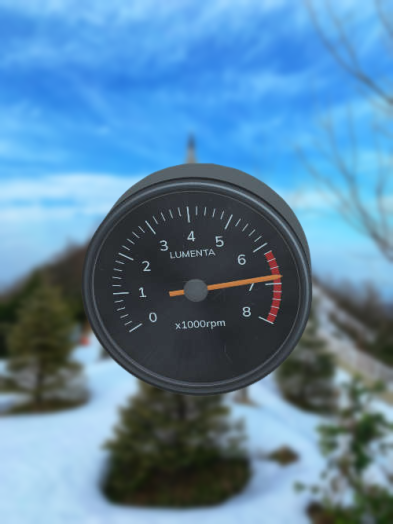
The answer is value=6800 unit=rpm
